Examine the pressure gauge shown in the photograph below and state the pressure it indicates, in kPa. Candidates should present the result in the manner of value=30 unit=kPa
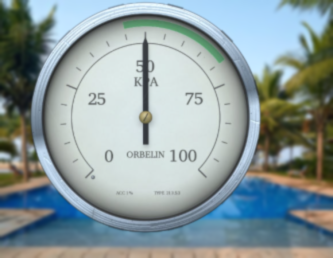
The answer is value=50 unit=kPa
